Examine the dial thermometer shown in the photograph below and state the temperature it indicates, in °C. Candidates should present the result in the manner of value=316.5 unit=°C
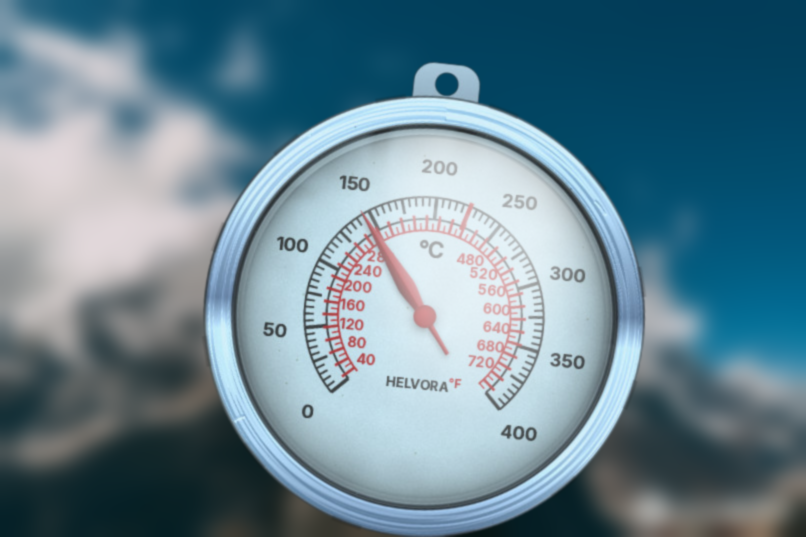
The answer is value=145 unit=°C
